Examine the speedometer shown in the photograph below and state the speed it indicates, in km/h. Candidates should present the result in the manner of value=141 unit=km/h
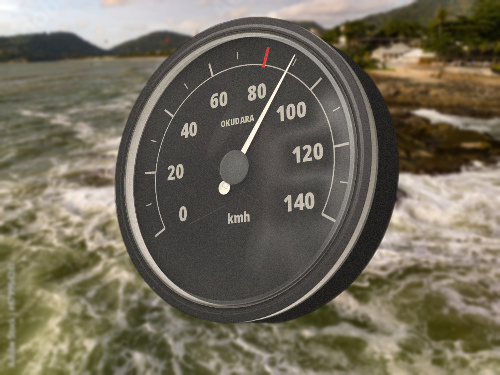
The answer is value=90 unit=km/h
